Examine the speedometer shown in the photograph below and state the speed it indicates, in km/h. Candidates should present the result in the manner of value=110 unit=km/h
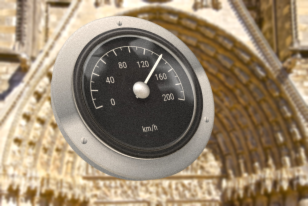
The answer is value=140 unit=km/h
